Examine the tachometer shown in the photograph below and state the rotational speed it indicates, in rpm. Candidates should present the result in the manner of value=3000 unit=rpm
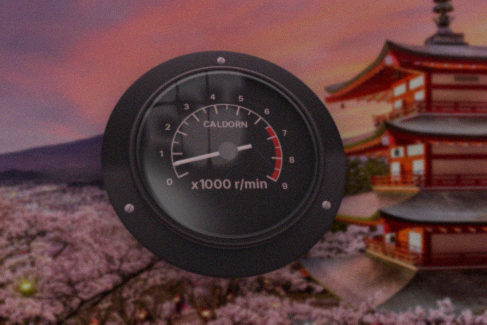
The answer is value=500 unit=rpm
